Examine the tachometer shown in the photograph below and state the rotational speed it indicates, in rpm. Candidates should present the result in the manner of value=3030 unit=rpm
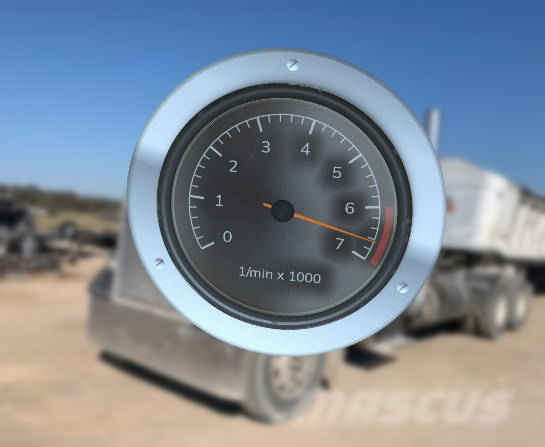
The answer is value=6600 unit=rpm
